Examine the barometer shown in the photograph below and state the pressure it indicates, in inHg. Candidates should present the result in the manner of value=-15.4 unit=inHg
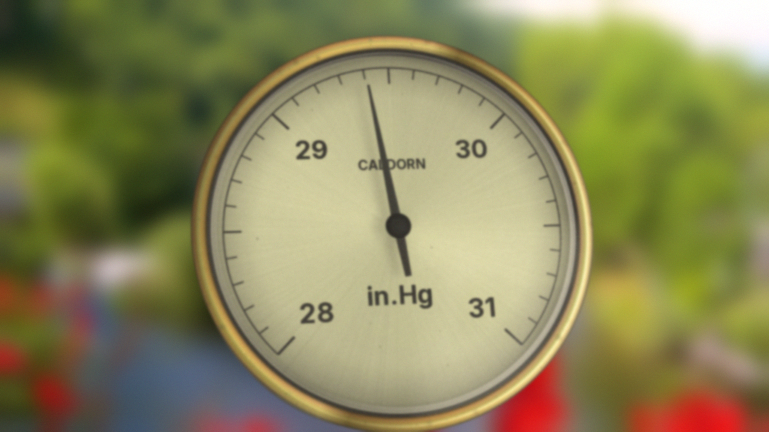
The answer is value=29.4 unit=inHg
